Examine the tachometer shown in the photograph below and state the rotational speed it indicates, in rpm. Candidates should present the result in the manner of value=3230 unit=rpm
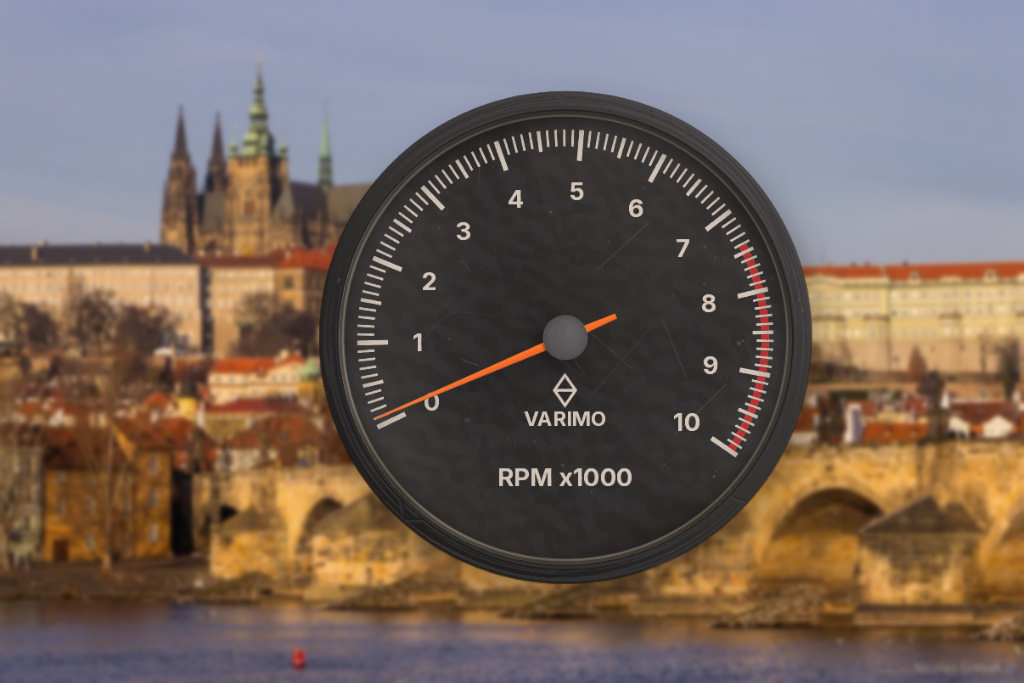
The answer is value=100 unit=rpm
